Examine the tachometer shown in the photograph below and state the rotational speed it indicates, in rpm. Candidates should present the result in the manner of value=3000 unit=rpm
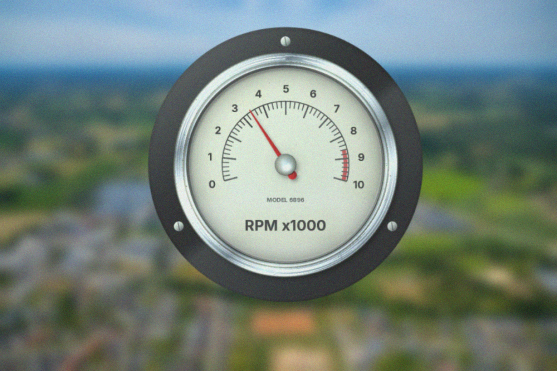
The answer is value=3400 unit=rpm
